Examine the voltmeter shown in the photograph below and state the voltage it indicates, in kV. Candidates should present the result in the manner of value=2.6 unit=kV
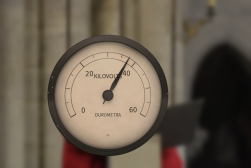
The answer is value=37.5 unit=kV
